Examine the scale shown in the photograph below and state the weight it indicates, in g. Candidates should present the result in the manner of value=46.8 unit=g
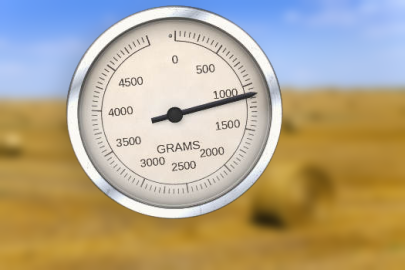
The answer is value=1100 unit=g
